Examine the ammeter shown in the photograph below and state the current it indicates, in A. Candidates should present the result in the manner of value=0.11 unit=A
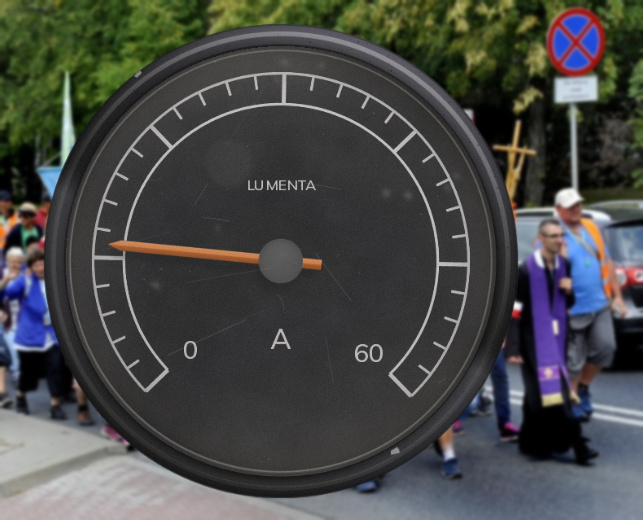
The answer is value=11 unit=A
